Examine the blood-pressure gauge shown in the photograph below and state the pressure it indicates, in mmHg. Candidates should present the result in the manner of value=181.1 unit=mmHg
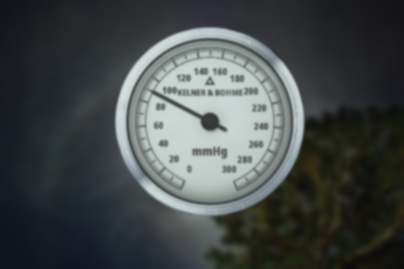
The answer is value=90 unit=mmHg
